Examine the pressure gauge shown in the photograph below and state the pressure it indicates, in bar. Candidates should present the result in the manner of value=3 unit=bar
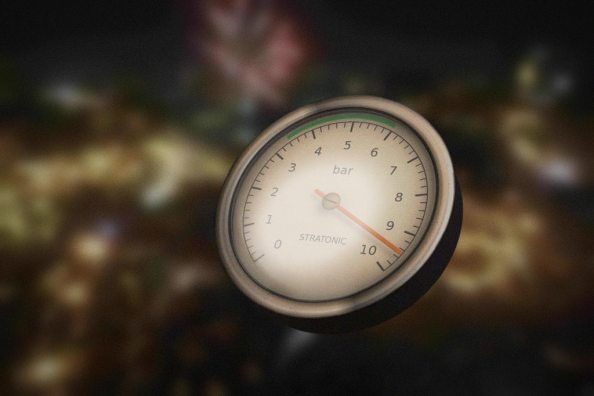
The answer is value=9.5 unit=bar
